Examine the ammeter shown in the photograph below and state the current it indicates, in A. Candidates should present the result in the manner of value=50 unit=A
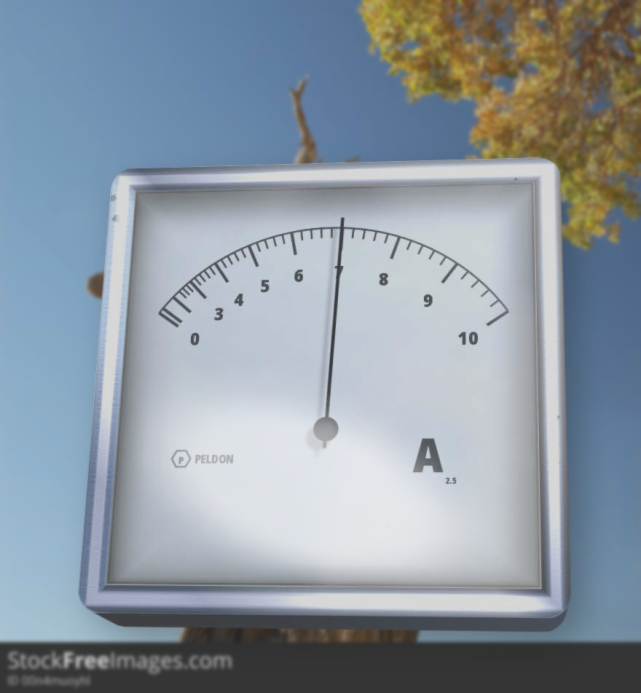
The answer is value=7 unit=A
